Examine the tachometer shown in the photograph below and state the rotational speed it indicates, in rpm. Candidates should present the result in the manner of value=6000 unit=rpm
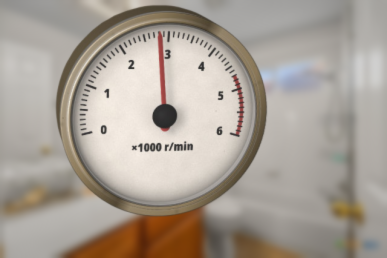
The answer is value=2800 unit=rpm
